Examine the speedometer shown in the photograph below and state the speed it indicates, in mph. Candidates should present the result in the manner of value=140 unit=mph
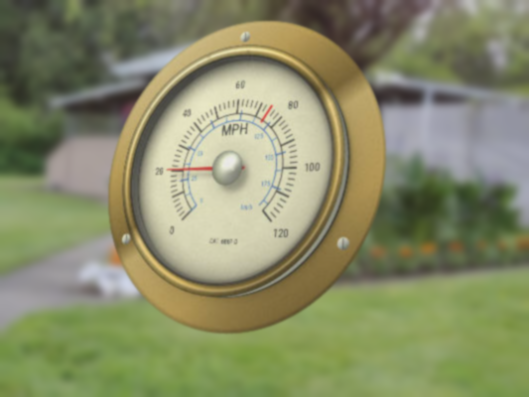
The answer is value=20 unit=mph
